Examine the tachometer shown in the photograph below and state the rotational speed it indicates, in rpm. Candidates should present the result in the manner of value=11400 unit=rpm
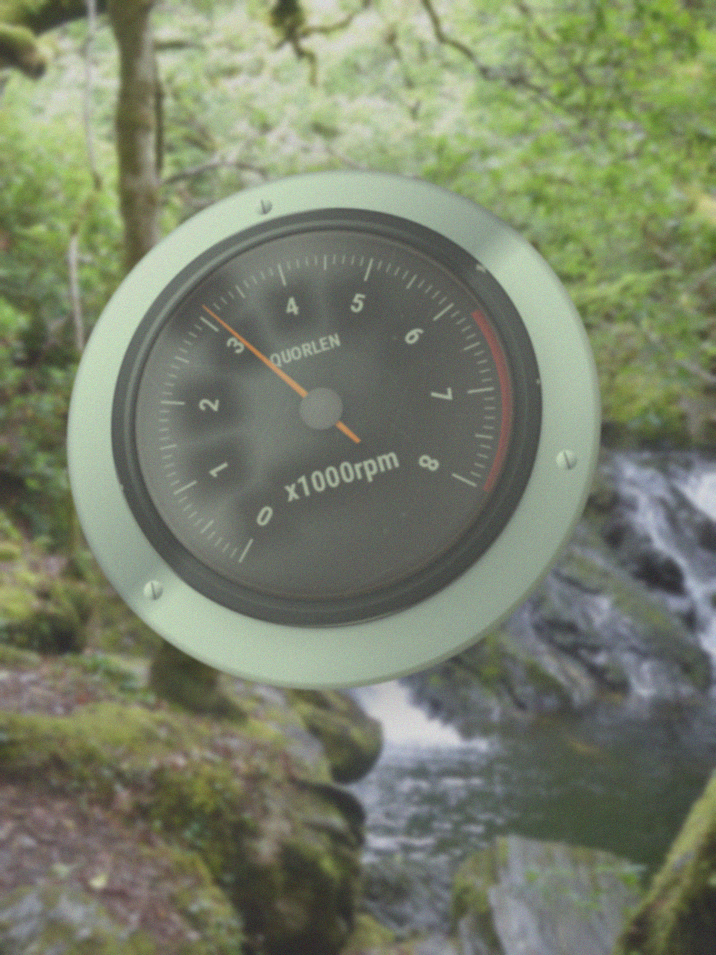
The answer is value=3100 unit=rpm
